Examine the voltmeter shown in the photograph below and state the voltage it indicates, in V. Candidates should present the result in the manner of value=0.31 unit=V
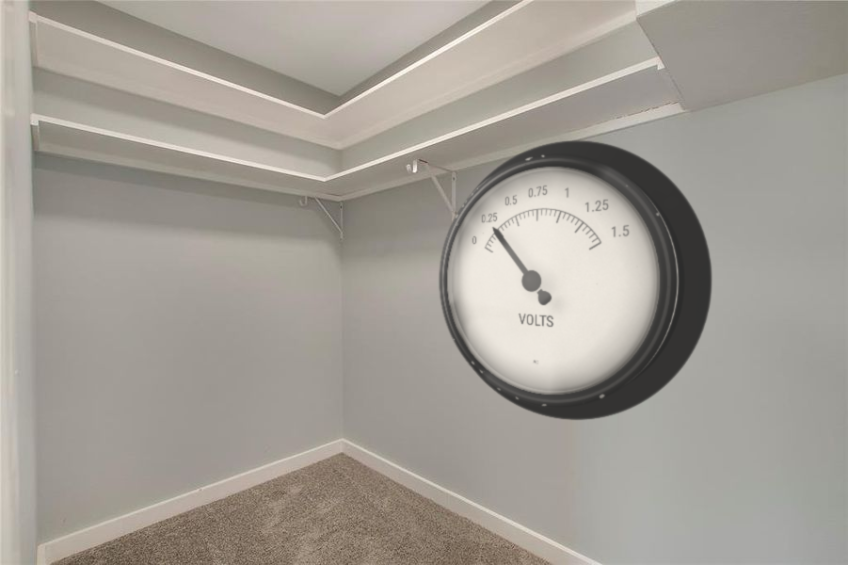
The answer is value=0.25 unit=V
